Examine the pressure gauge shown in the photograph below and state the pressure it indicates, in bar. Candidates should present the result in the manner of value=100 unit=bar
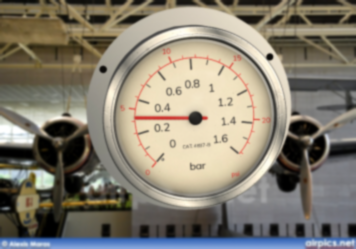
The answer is value=0.3 unit=bar
